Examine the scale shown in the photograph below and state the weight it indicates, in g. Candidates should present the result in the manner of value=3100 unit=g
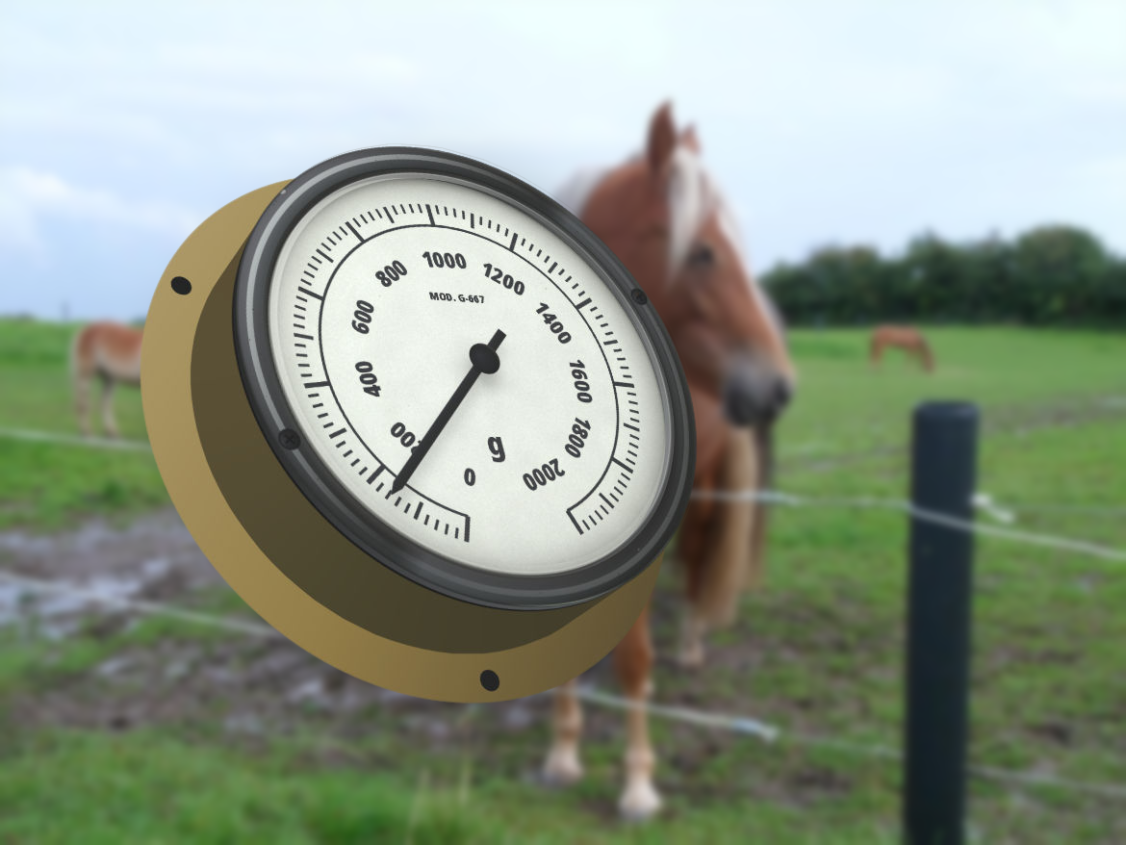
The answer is value=160 unit=g
